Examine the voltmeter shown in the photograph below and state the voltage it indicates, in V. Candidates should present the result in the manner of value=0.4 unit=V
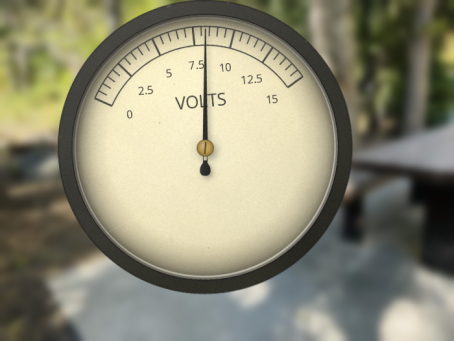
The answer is value=8.25 unit=V
